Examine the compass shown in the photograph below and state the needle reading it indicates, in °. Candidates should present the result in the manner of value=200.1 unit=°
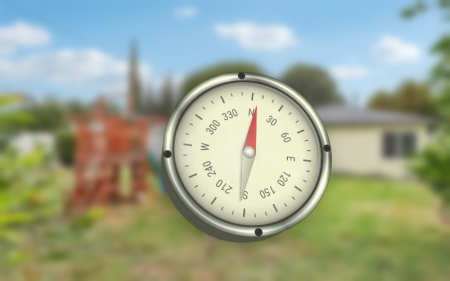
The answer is value=5 unit=°
